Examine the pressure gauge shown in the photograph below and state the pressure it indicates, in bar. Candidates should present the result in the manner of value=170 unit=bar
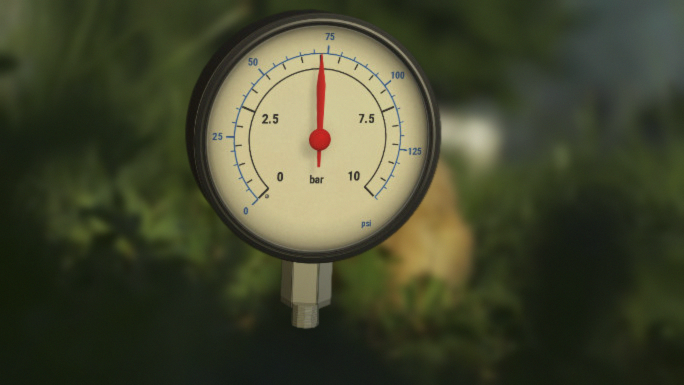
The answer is value=5 unit=bar
